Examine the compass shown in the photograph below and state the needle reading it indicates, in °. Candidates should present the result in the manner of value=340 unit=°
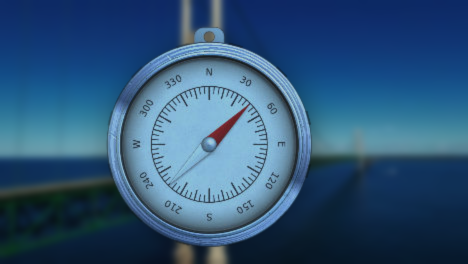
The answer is value=45 unit=°
